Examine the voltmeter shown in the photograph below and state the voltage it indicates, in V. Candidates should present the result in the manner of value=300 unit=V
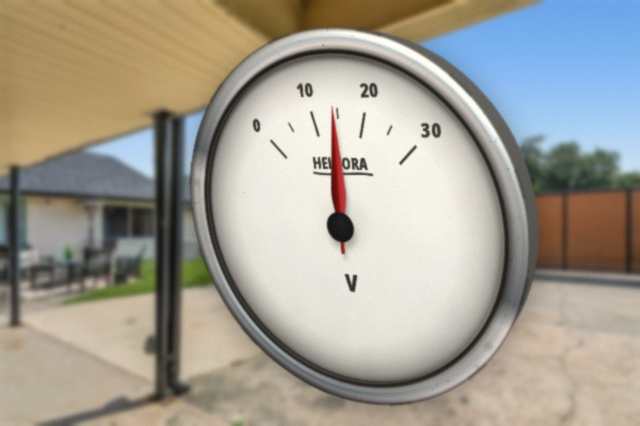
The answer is value=15 unit=V
